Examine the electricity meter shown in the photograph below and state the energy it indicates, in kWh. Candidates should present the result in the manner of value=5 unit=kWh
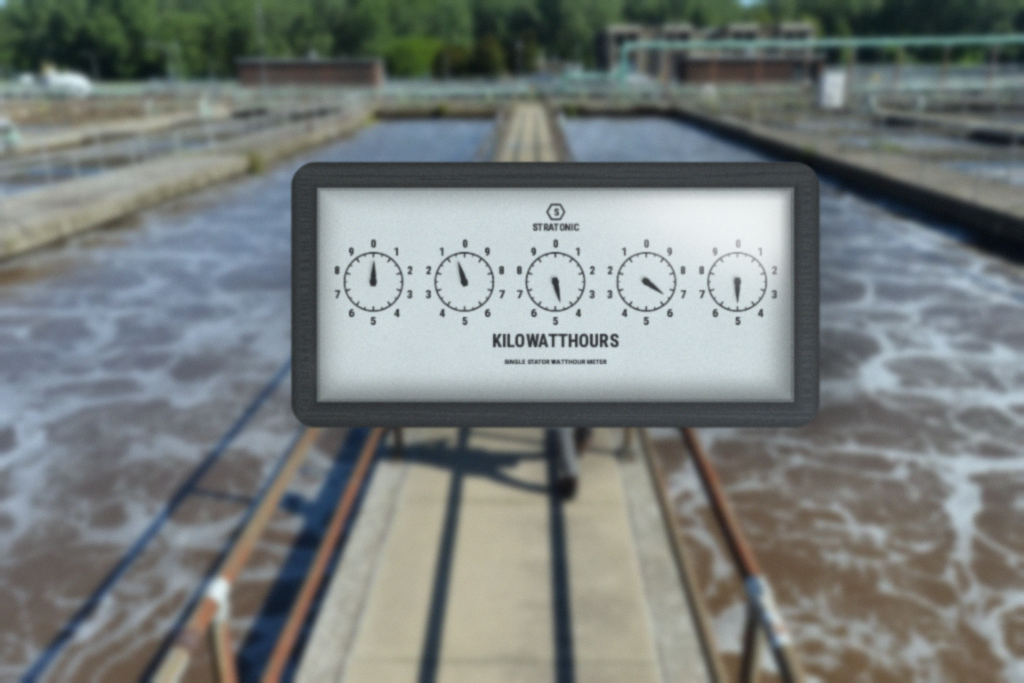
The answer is value=465 unit=kWh
